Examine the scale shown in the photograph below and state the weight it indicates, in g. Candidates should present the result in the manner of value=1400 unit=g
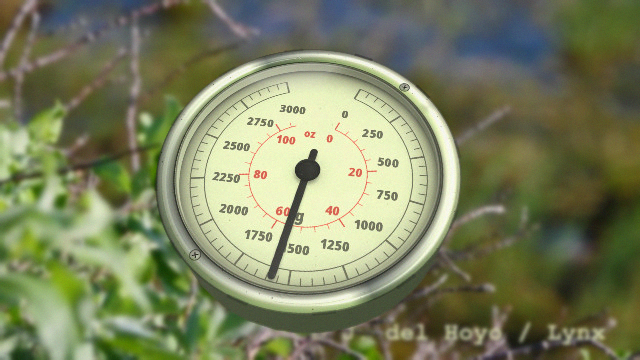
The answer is value=1575 unit=g
